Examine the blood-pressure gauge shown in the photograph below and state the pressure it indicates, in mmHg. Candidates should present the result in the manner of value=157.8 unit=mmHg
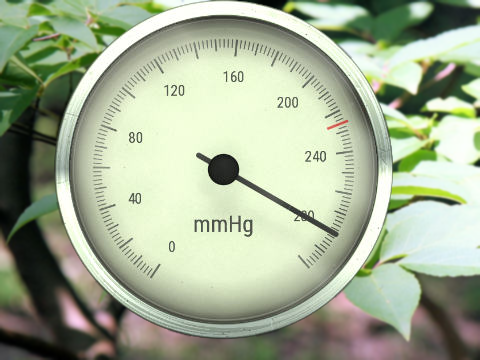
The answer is value=280 unit=mmHg
